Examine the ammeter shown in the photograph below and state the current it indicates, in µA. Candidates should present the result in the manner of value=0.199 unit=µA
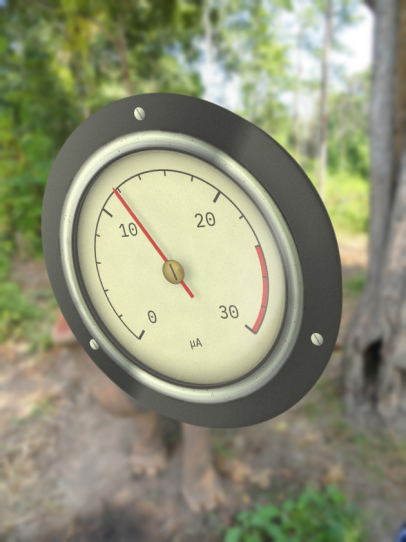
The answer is value=12 unit=µA
